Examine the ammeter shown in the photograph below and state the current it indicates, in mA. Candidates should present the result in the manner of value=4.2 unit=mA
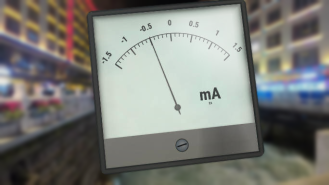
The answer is value=-0.5 unit=mA
